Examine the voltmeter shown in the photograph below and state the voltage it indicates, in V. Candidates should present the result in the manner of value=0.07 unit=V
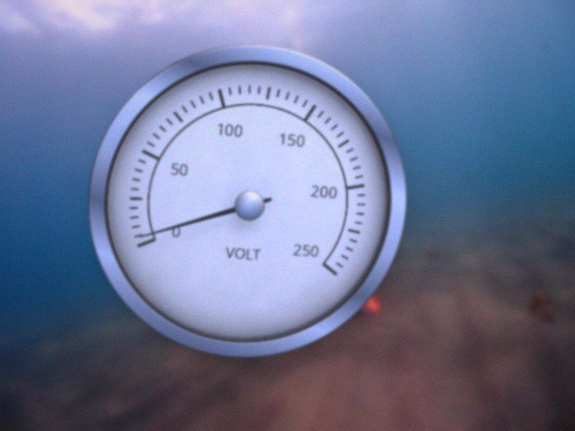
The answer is value=5 unit=V
